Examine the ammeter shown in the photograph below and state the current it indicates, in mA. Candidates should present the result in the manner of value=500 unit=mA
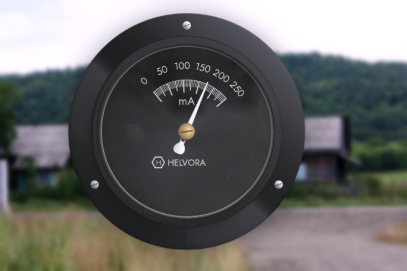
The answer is value=175 unit=mA
